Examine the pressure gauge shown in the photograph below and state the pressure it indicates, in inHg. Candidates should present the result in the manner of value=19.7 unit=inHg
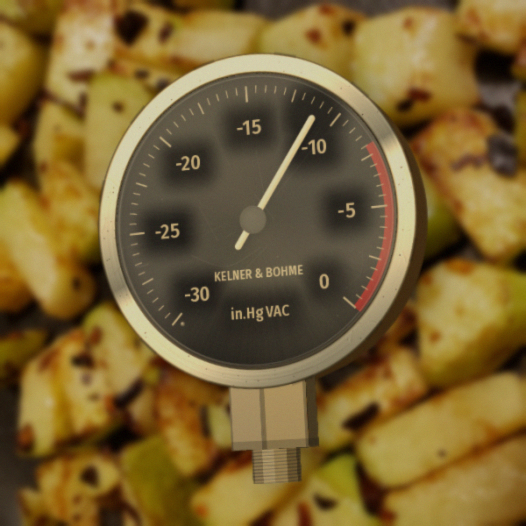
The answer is value=-11 unit=inHg
